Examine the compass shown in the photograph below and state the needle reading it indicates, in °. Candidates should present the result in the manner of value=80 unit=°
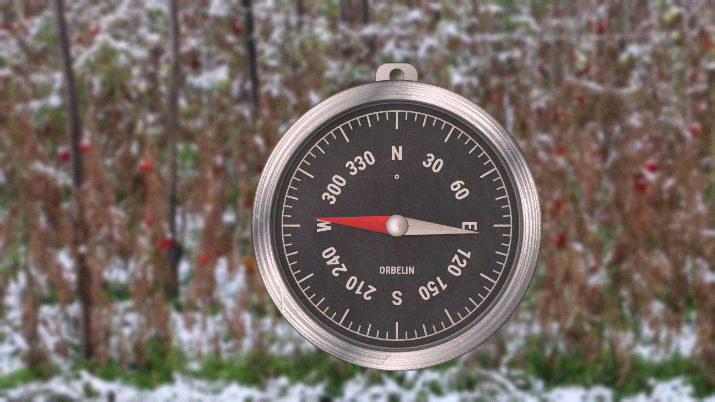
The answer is value=275 unit=°
